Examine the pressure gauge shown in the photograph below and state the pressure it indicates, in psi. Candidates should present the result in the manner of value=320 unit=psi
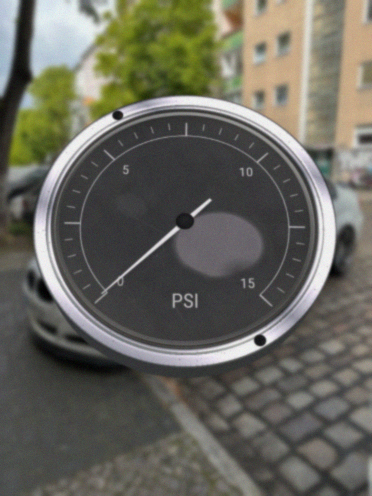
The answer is value=0 unit=psi
